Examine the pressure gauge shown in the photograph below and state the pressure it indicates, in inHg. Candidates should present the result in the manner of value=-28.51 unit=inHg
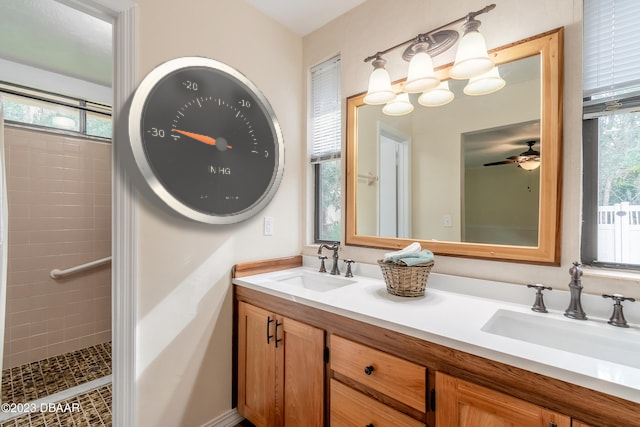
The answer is value=-29 unit=inHg
